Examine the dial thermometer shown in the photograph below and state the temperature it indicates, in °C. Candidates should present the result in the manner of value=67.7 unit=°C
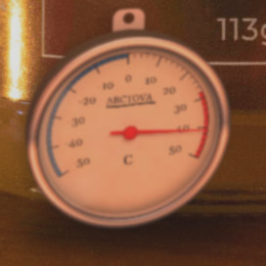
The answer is value=40 unit=°C
